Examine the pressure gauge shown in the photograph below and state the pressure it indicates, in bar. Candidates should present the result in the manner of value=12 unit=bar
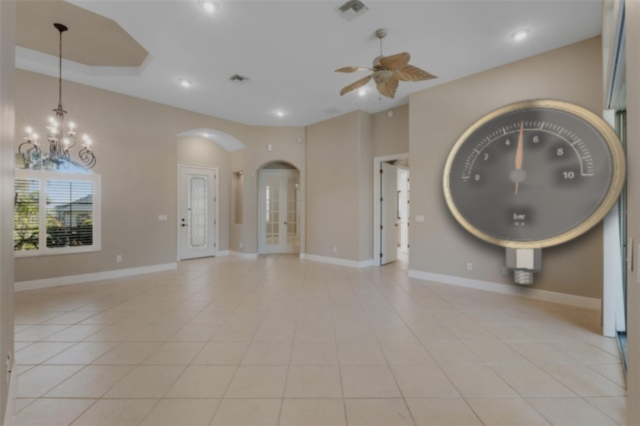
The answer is value=5 unit=bar
